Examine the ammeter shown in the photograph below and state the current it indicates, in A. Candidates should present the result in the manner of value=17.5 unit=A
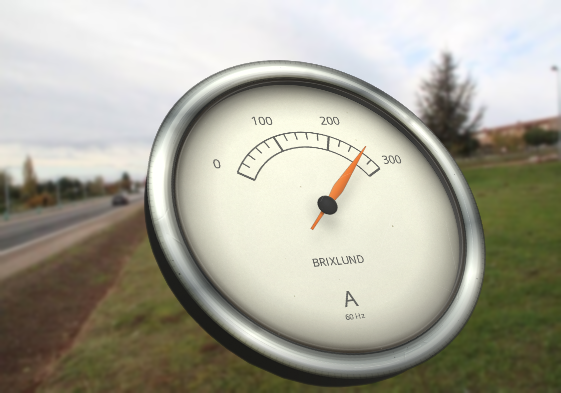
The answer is value=260 unit=A
